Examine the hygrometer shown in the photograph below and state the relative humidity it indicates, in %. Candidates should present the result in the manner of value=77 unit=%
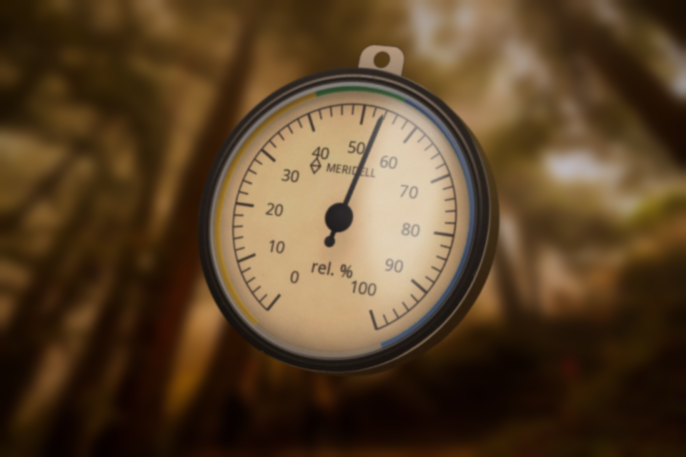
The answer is value=54 unit=%
